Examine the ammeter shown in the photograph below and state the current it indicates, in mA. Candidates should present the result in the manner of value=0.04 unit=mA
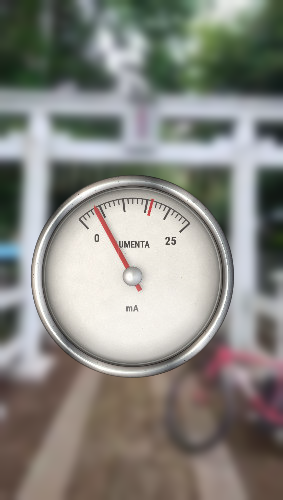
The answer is value=4 unit=mA
